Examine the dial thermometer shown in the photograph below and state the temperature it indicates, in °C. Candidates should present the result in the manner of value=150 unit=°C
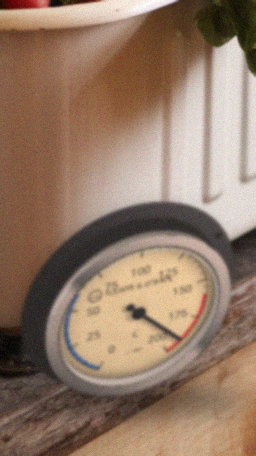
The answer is value=190 unit=°C
